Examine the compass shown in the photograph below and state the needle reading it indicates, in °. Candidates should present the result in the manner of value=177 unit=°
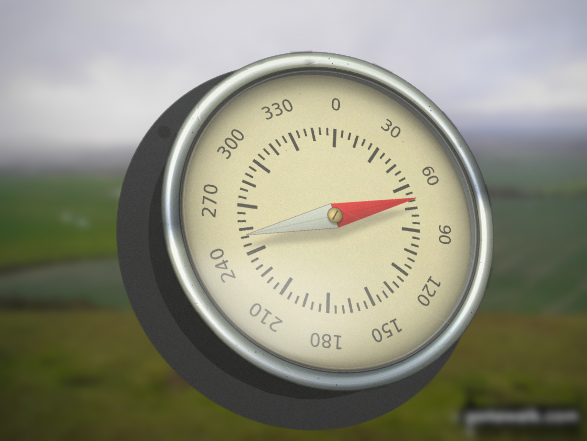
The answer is value=70 unit=°
